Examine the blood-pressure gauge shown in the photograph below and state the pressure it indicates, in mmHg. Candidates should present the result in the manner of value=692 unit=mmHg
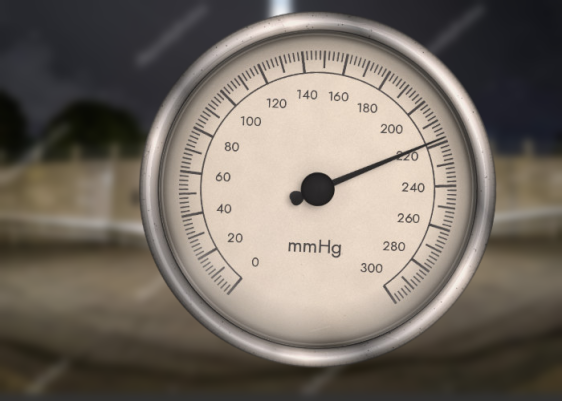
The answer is value=218 unit=mmHg
